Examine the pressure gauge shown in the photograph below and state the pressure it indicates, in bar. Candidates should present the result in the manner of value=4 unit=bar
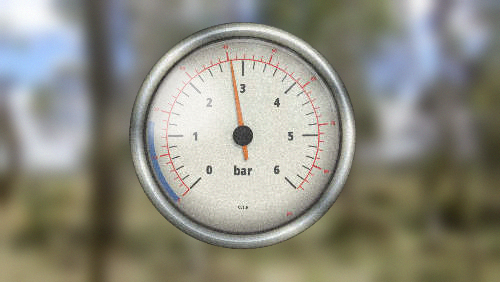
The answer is value=2.8 unit=bar
